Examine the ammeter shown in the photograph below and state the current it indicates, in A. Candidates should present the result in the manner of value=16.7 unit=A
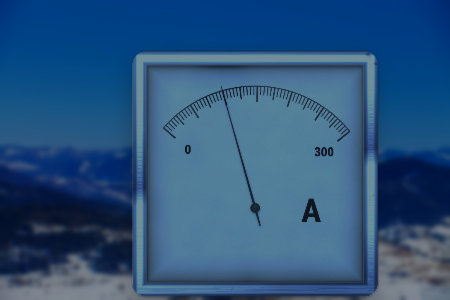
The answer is value=100 unit=A
